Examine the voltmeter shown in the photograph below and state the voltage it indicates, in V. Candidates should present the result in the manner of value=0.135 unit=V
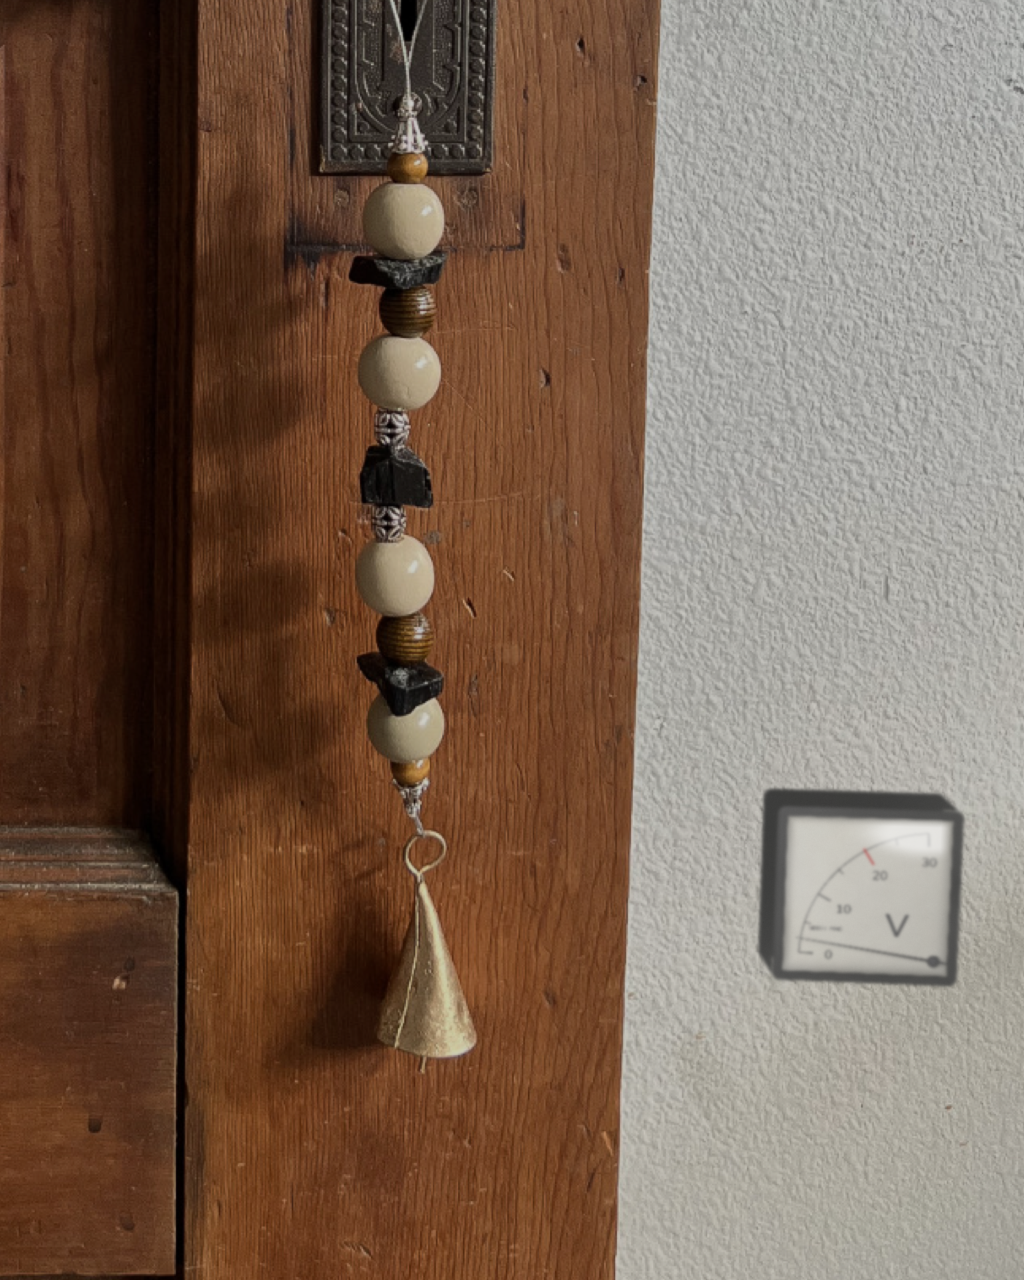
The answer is value=2.5 unit=V
